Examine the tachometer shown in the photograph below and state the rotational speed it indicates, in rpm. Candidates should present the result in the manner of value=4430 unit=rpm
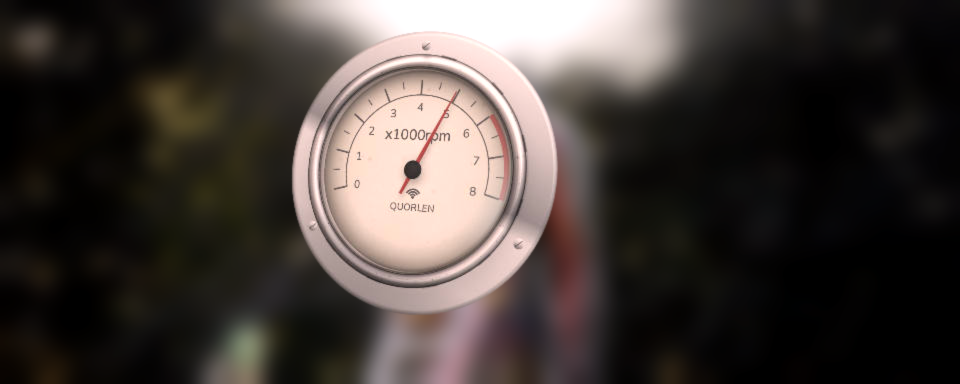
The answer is value=5000 unit=rpm
